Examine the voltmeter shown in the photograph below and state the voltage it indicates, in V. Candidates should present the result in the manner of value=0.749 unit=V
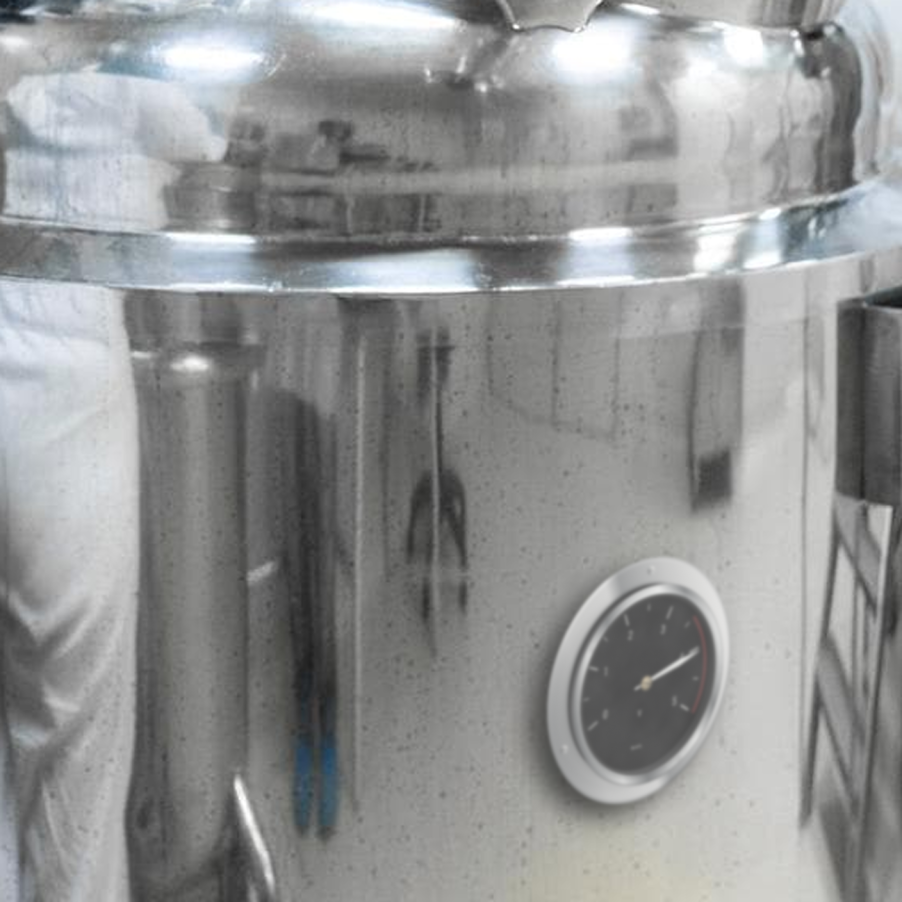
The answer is value=4 unit=V
